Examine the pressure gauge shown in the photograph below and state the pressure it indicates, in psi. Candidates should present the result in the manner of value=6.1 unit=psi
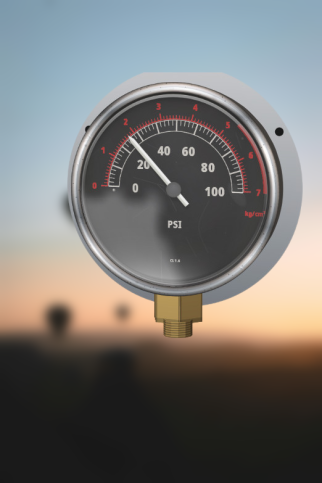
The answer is value=26 unit=psi
